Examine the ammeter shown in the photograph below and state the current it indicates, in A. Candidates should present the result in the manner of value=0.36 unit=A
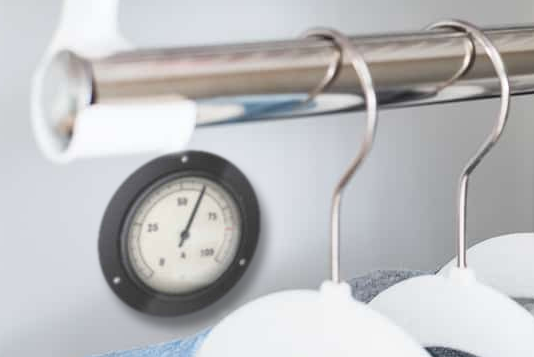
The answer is value=60 unit=A
